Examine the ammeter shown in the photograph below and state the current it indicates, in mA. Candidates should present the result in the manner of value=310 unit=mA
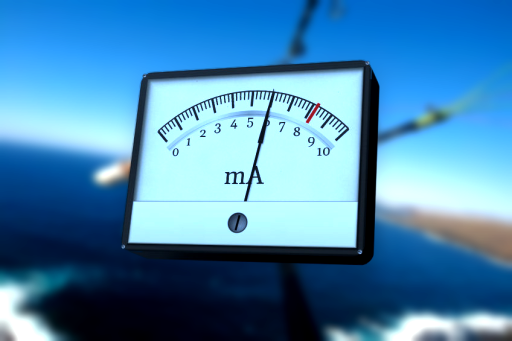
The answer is value=6 unit=mA
